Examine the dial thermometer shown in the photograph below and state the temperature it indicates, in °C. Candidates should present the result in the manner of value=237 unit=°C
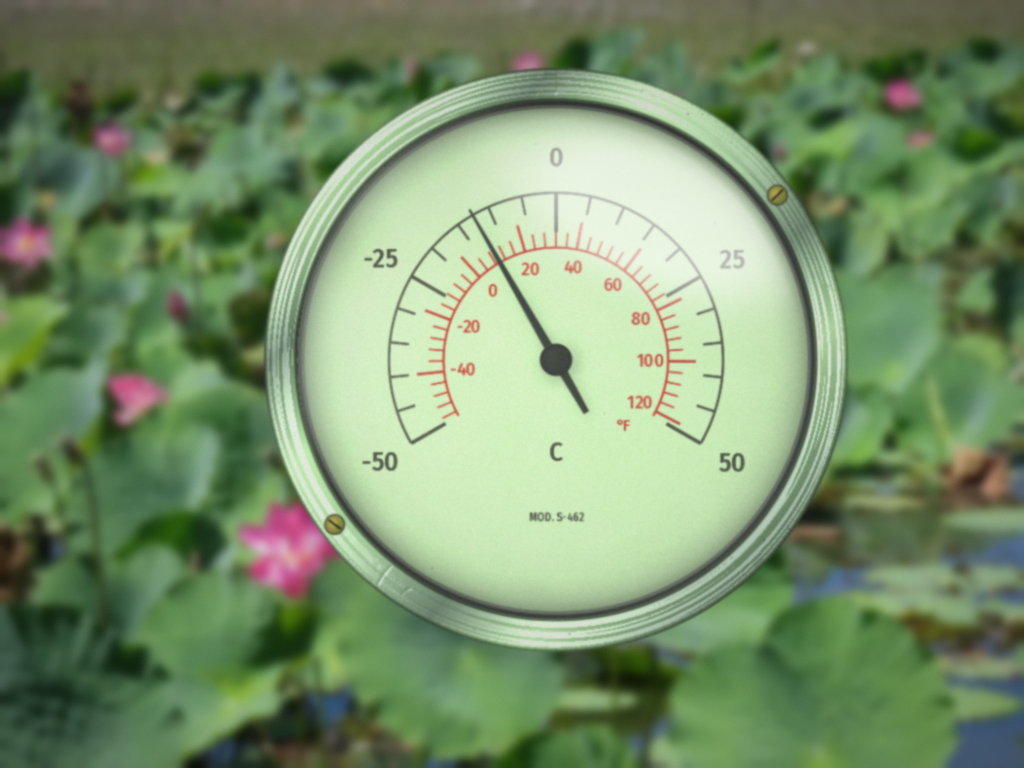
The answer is value=-12.5 unit=°C
